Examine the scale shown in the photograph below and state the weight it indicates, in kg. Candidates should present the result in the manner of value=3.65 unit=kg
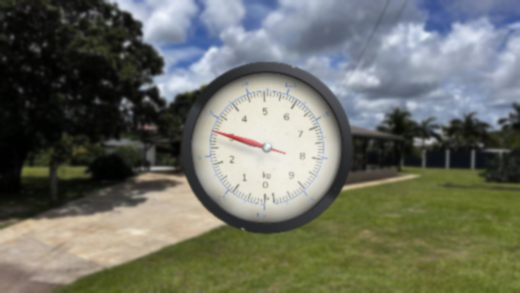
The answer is value=3 unit=kg
